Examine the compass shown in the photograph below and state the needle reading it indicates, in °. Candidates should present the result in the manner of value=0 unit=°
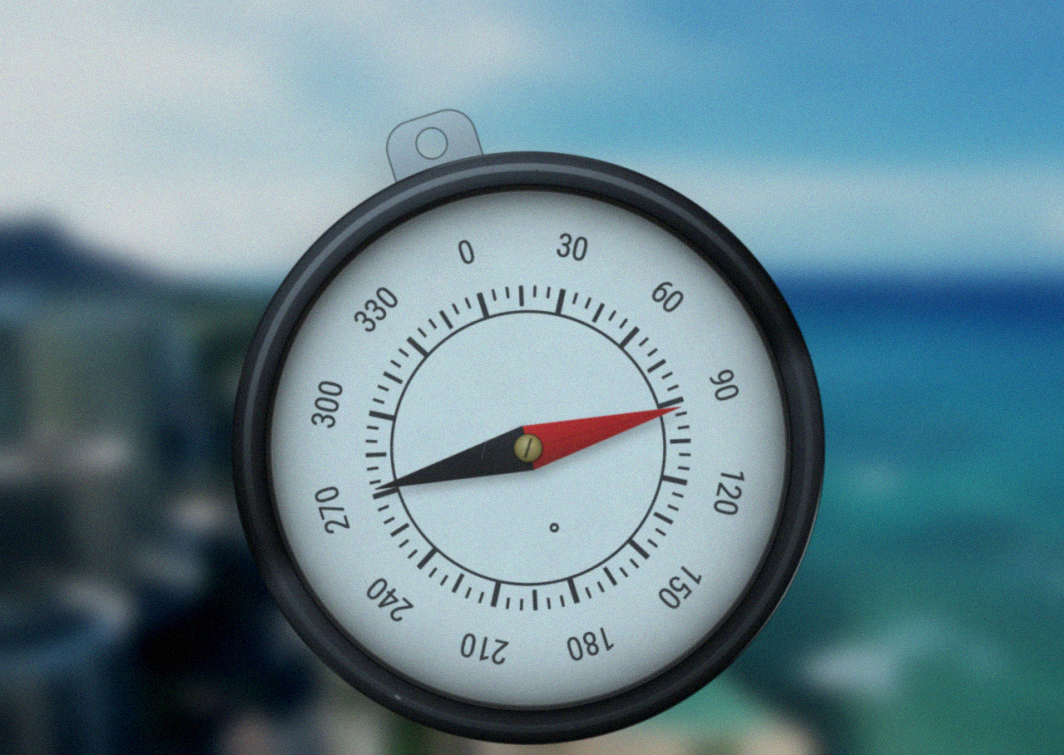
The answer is value=92.5 unit=°
